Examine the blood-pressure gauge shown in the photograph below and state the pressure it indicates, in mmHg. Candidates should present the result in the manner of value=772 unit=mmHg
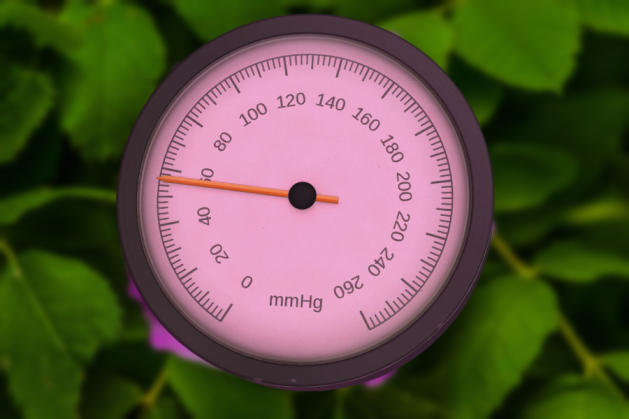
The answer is value=56 unit=mmHg
